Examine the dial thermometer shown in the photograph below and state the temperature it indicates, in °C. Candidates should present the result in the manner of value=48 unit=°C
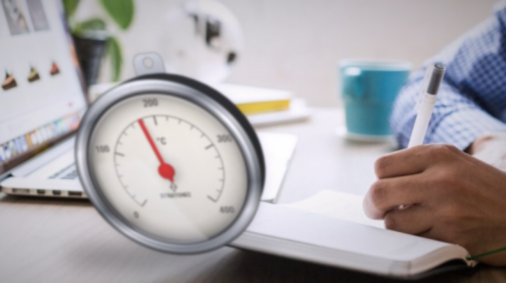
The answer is value=180 unit=°C
